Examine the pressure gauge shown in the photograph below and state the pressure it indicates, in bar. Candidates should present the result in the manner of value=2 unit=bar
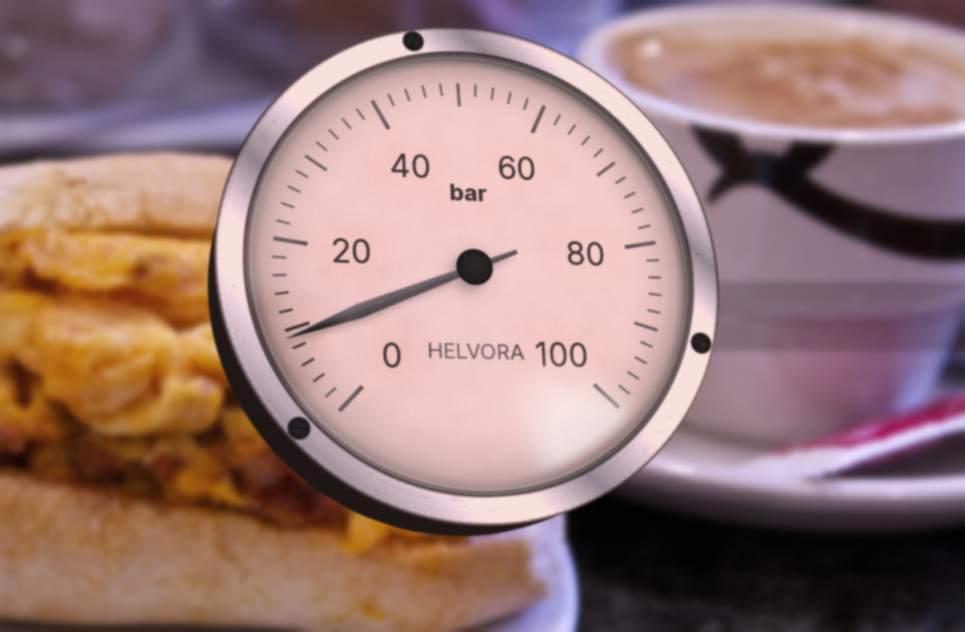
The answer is value=9 unit=bar
